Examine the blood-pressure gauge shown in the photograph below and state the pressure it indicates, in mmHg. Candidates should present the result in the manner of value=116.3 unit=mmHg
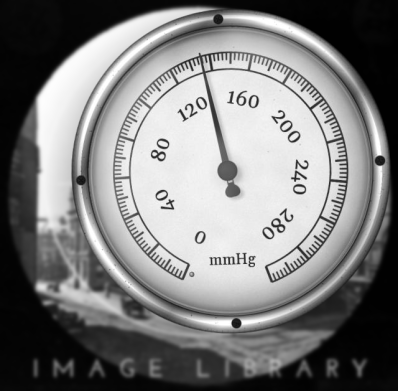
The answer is value=136 unit=mmHg
